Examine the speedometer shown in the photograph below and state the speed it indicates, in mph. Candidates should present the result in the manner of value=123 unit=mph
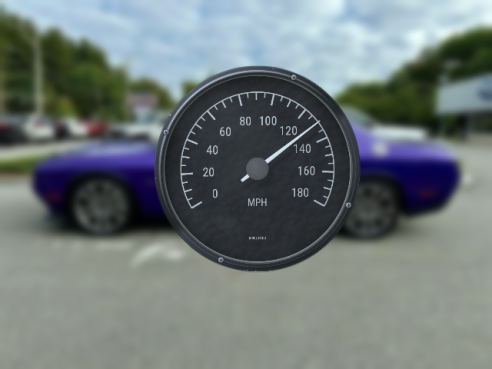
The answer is value=130 unit=mph
